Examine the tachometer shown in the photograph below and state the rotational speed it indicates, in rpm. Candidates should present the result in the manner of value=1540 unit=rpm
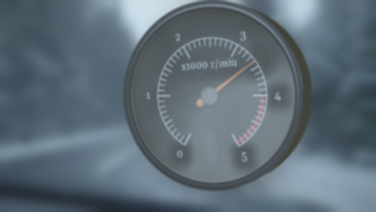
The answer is value=3400 unit=rpm
